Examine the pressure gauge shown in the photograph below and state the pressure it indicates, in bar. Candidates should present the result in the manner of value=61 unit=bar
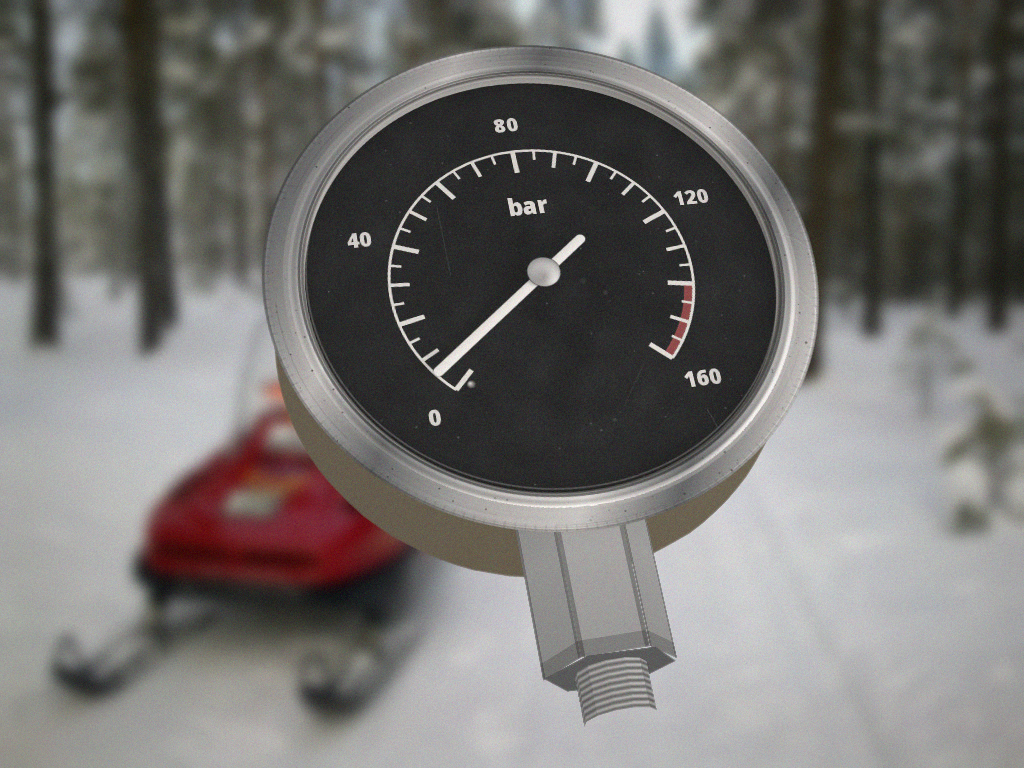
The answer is value=5 unit=bar
